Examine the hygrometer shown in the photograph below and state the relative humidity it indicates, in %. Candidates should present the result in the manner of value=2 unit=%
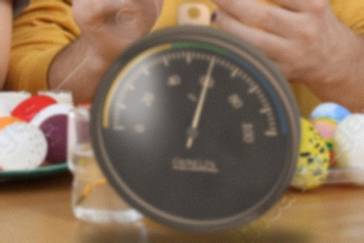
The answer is value=60 unit=%
